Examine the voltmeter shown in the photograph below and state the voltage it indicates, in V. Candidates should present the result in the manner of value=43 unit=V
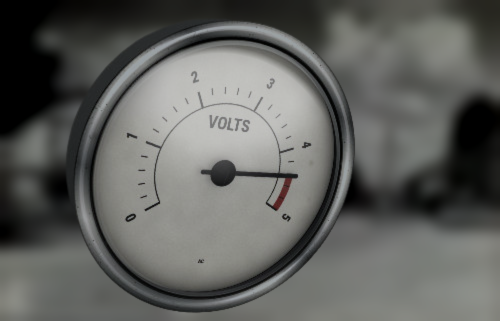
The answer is value=4.4 unit=V
